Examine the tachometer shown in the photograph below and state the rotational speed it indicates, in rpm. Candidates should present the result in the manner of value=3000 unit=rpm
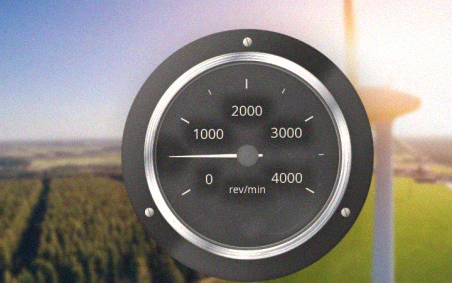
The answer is value=500 unit=rpm
